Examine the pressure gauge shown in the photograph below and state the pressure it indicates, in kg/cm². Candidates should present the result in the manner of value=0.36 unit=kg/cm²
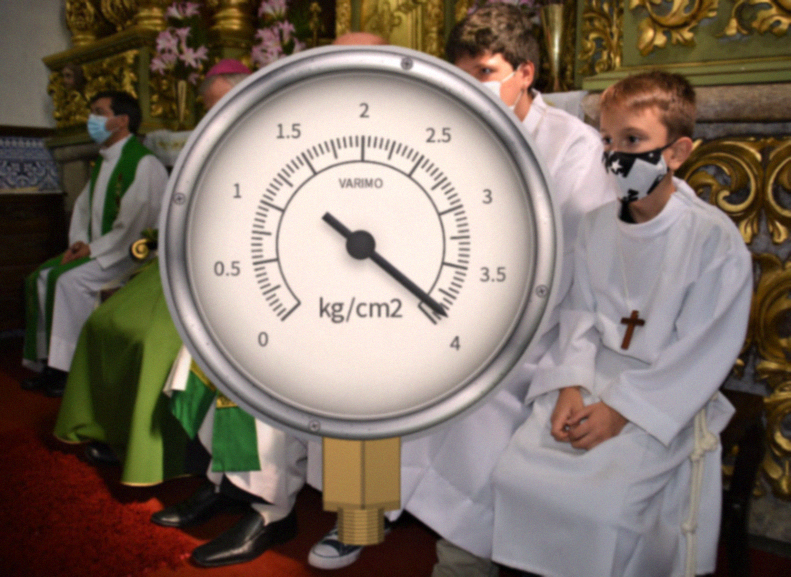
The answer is value=3.9 unit=kg/cm²
